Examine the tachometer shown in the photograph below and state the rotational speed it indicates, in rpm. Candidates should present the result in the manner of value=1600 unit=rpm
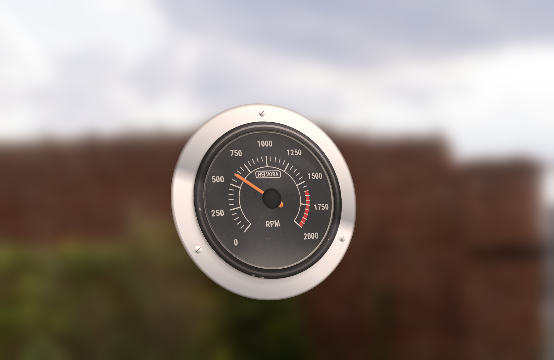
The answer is value=600 unit=rpm
